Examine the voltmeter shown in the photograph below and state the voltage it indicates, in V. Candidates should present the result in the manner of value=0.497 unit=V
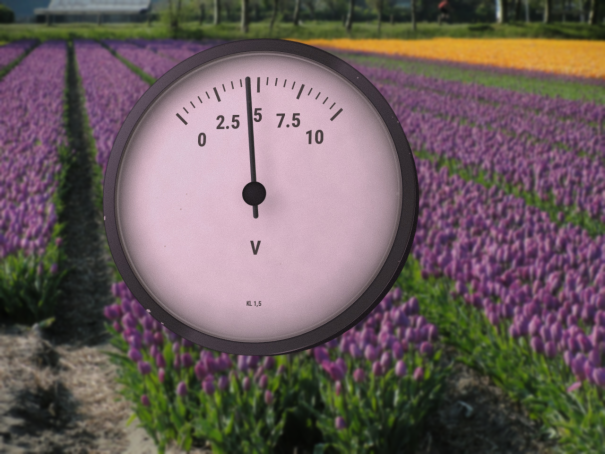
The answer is value=4.5 unit=V
